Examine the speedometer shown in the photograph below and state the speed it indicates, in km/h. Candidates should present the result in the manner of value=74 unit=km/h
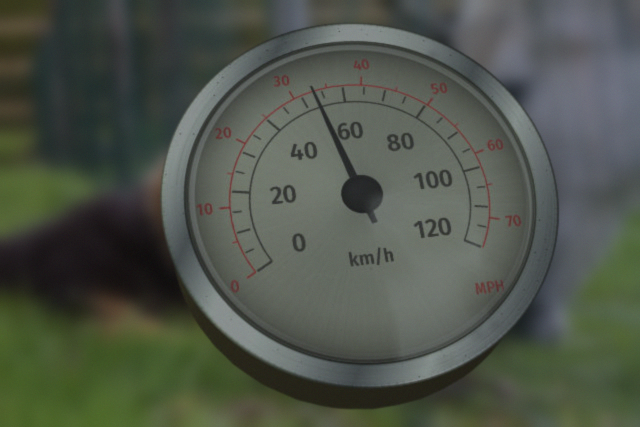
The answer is value=52.5 unit=km/h
